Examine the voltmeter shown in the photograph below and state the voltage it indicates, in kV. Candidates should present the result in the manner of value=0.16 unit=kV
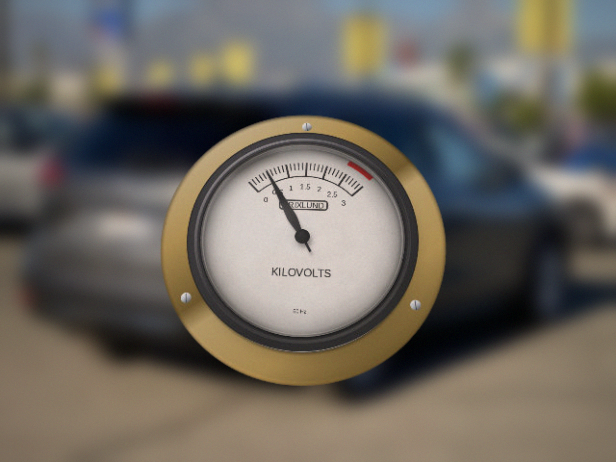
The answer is value=0.5 unit=kV
